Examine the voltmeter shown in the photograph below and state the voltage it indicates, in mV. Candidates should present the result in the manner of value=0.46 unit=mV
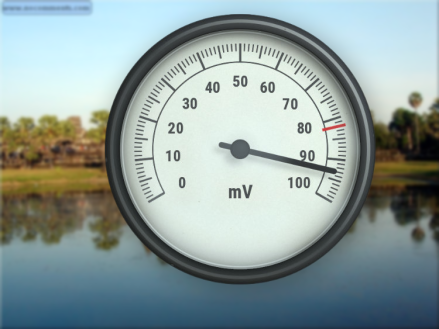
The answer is value=93 unit=mV
